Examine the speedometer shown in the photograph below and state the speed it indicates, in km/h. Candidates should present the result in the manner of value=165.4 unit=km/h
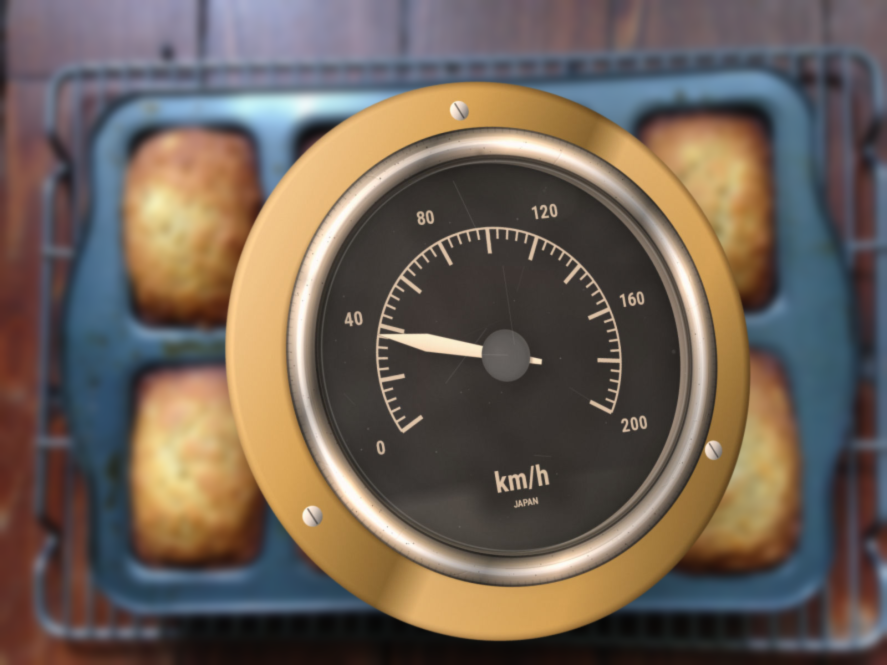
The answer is value=36 unit=km/h
